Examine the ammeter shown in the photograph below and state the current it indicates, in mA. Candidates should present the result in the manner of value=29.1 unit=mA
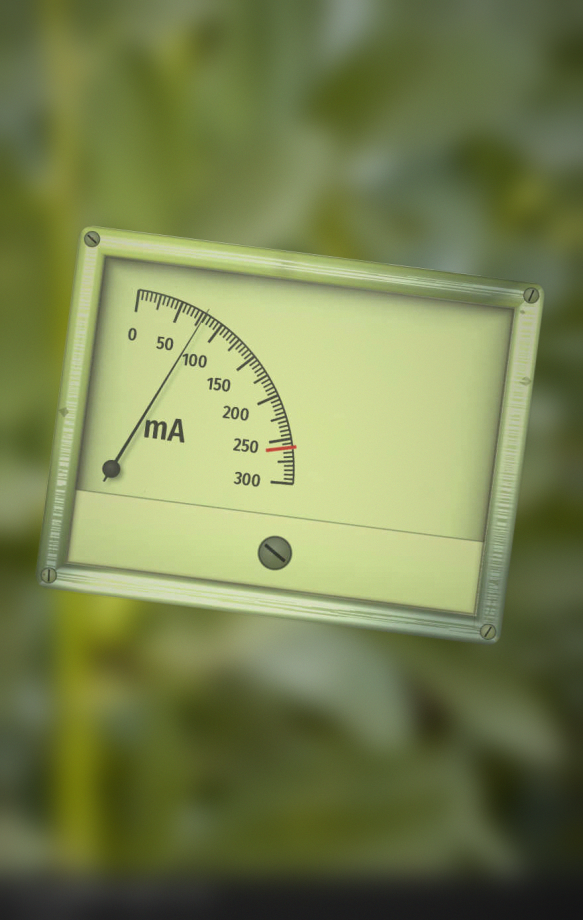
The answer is value=80 unit=mA
